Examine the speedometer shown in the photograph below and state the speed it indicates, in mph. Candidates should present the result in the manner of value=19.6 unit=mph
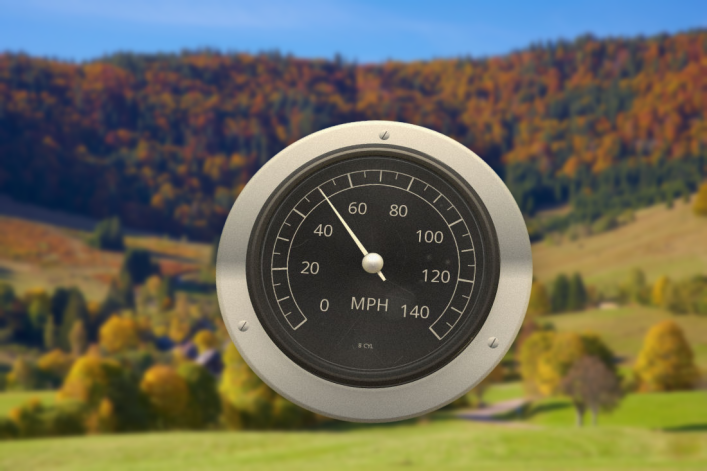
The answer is value=50 unit=mph
